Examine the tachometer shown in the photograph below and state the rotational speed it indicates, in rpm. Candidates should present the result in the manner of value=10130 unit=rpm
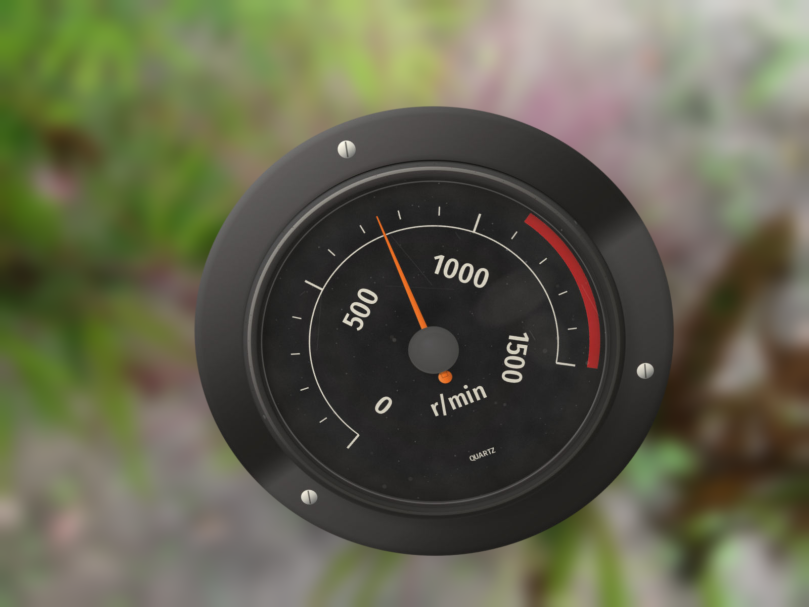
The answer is value=750 unit=rpm
